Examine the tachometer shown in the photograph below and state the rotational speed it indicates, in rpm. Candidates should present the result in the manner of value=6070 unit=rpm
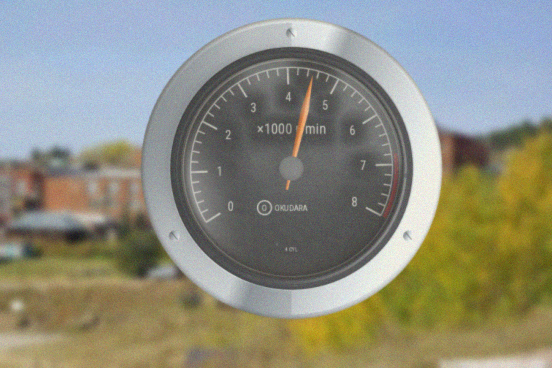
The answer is value=4500 unit=rpm
